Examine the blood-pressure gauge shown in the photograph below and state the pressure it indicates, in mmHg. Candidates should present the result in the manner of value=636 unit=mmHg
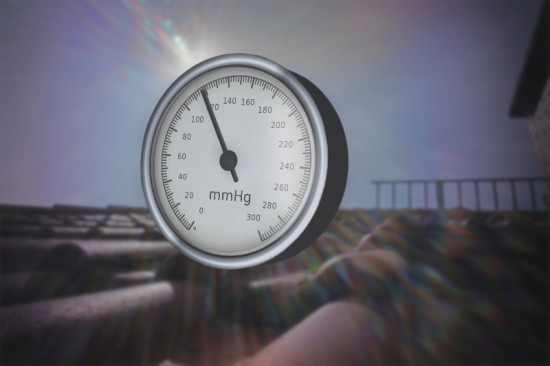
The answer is value=120 unit=mmHg
